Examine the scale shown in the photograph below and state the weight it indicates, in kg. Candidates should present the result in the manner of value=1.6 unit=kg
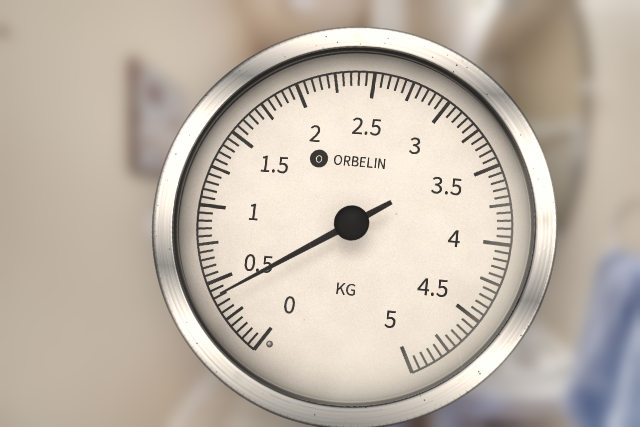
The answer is value=0.4 unit=kg
